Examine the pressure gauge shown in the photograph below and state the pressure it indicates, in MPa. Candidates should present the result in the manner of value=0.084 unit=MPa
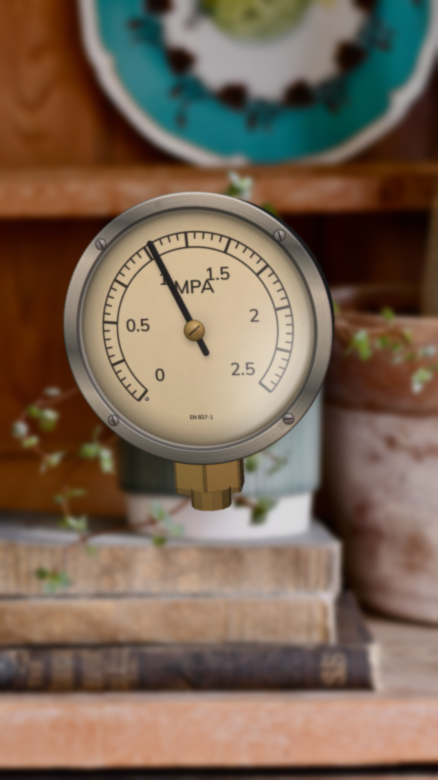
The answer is value=1.05 unit=MPa
